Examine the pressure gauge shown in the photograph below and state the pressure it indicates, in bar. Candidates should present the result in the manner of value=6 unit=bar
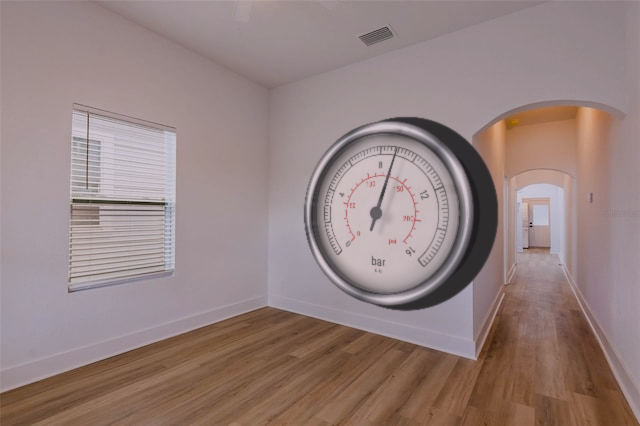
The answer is value=9 unit=bar
